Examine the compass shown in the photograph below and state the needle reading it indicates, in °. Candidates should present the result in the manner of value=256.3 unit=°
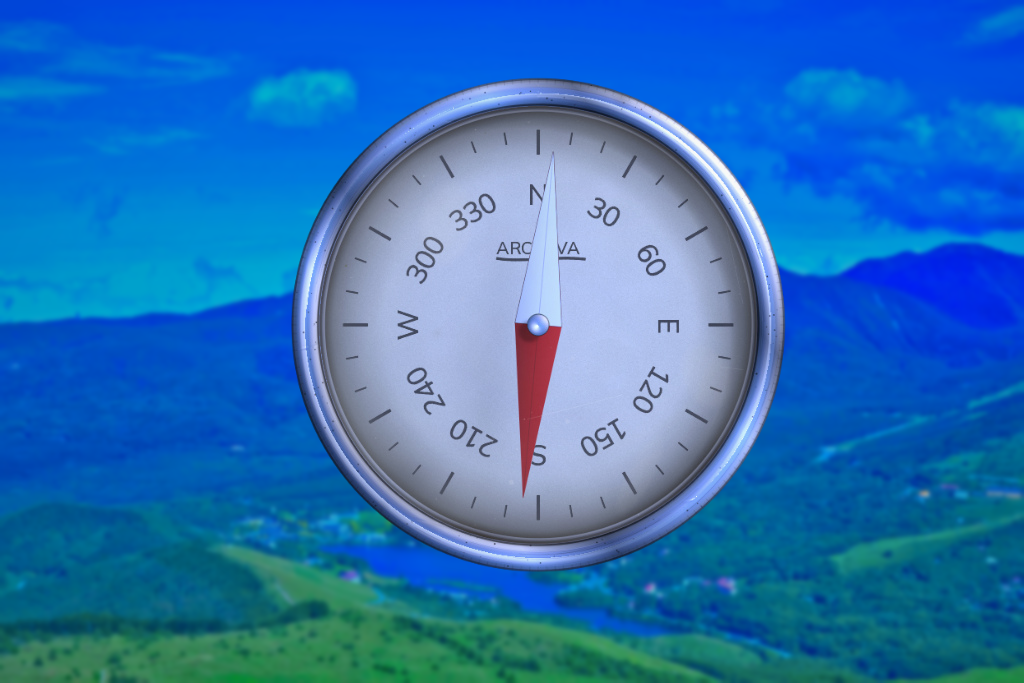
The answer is value=185 unit=°
